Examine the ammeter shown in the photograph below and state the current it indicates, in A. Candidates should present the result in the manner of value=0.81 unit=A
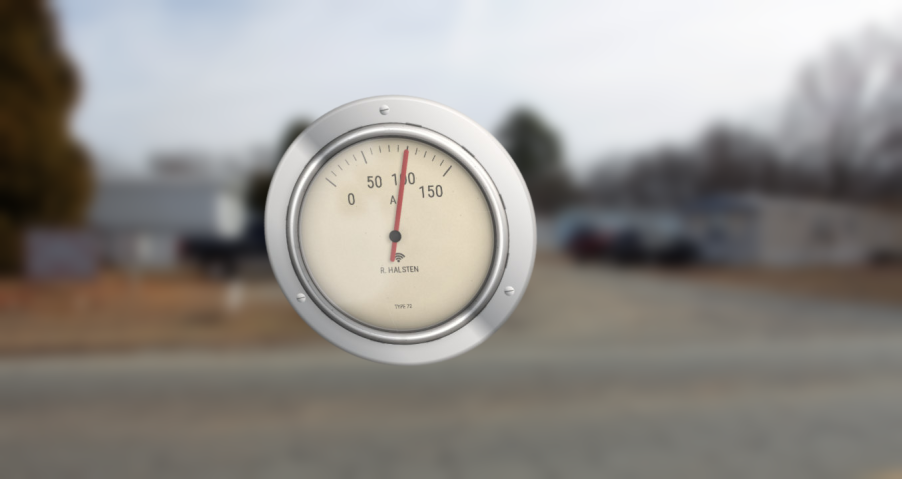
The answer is value=100 unit=A
